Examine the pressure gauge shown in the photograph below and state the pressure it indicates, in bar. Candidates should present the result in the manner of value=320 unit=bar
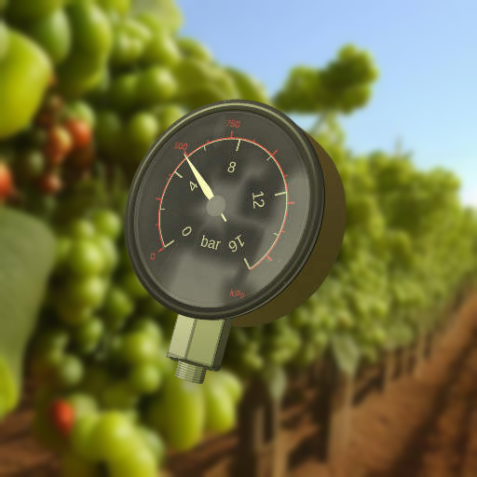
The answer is value=5 unit=bar
